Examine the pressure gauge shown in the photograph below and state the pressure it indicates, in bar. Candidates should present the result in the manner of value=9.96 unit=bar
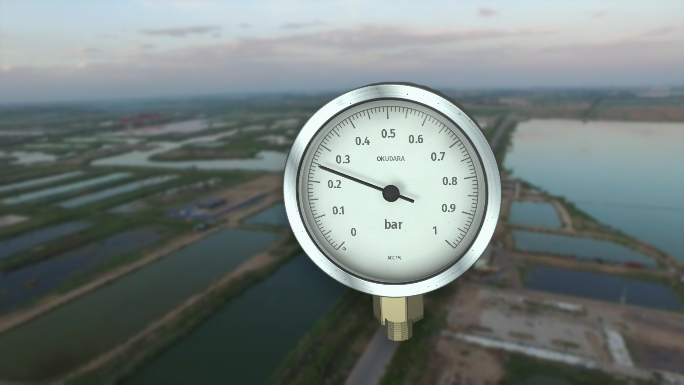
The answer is value=0.25 unit=bar
